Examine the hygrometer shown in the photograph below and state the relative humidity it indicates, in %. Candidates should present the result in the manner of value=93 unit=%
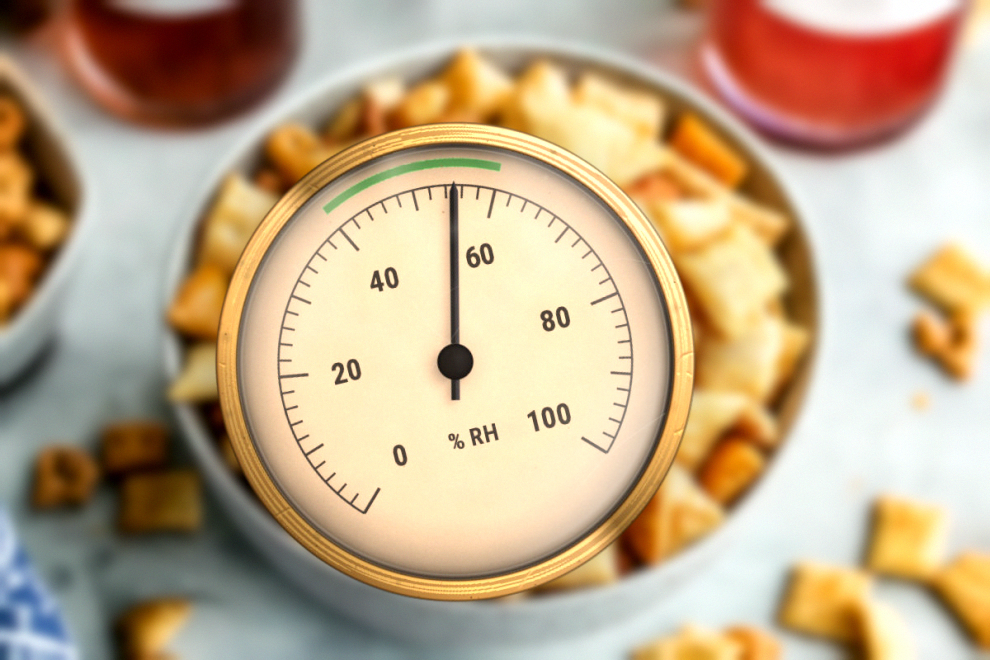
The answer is value=55 unit=%
